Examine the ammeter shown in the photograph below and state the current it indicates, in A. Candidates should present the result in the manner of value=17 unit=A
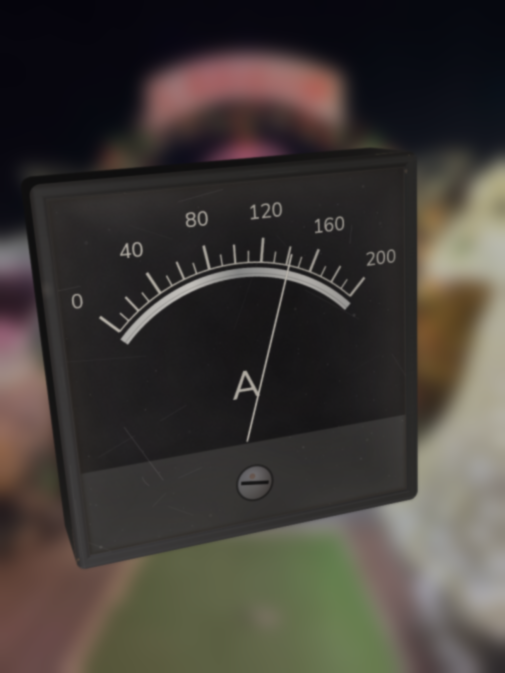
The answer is value=140 unit=A
